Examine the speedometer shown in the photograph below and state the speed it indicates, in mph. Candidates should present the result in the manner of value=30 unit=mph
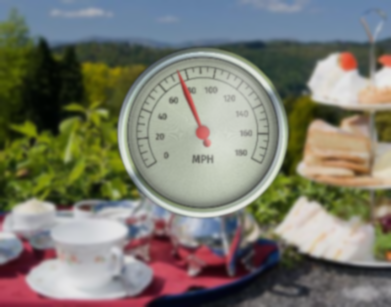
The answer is value=75 unit=mph
